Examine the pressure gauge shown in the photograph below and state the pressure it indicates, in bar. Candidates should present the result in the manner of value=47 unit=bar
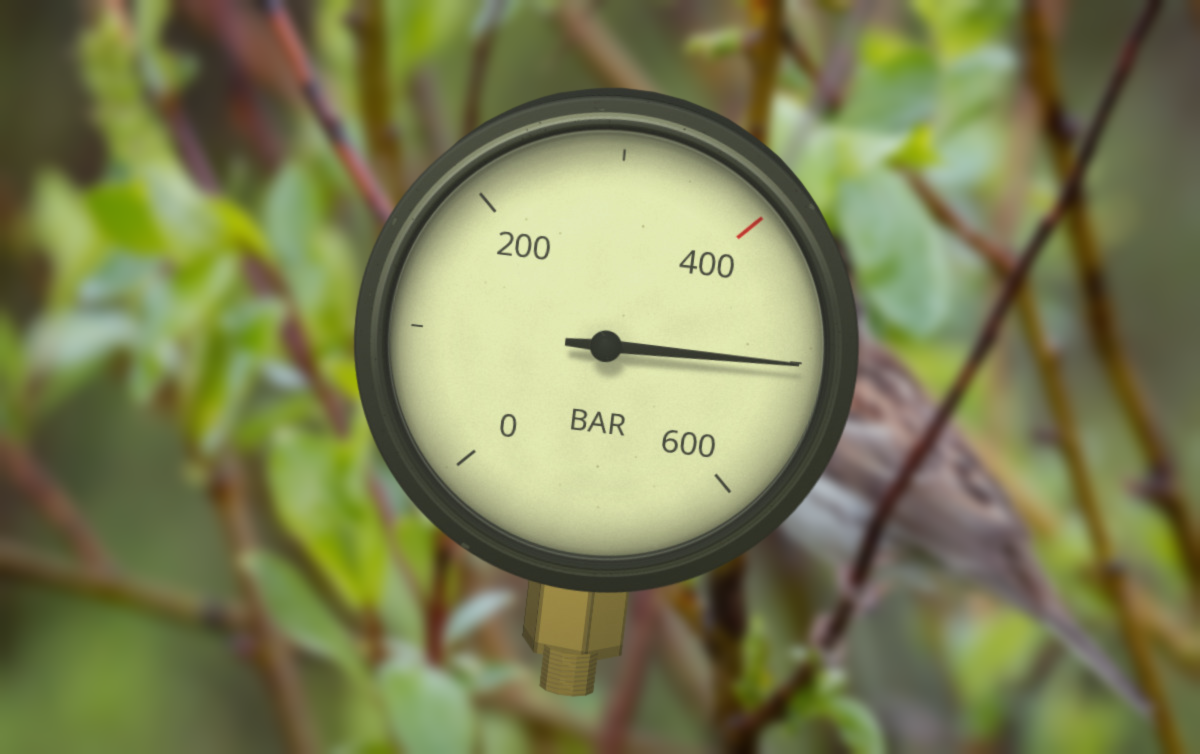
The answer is value=500 unit=bar
